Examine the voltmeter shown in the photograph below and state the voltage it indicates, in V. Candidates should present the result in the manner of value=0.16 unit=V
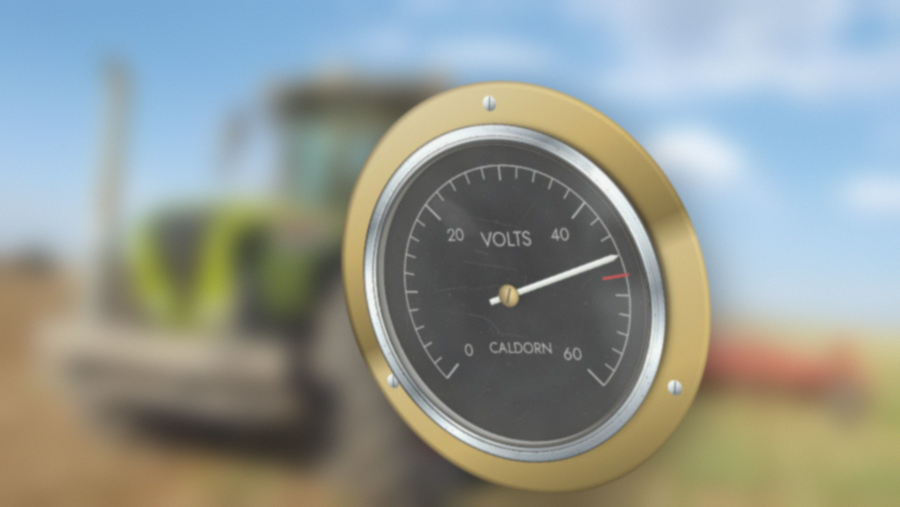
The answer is value=46 unit=V
